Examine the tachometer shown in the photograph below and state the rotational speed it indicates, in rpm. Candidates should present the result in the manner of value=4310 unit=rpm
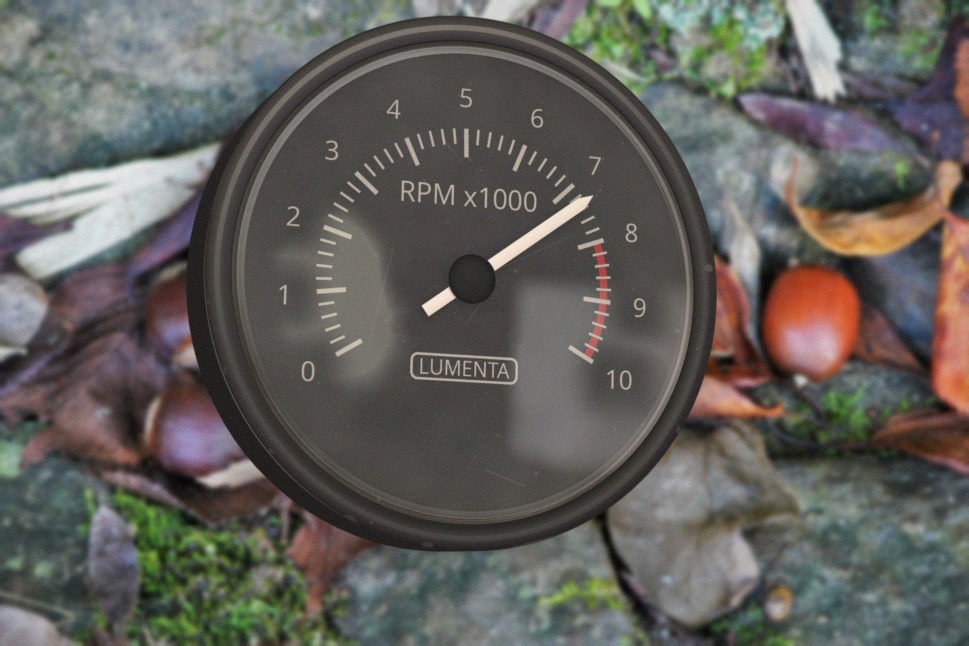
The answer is value=7300 unit=rpm
